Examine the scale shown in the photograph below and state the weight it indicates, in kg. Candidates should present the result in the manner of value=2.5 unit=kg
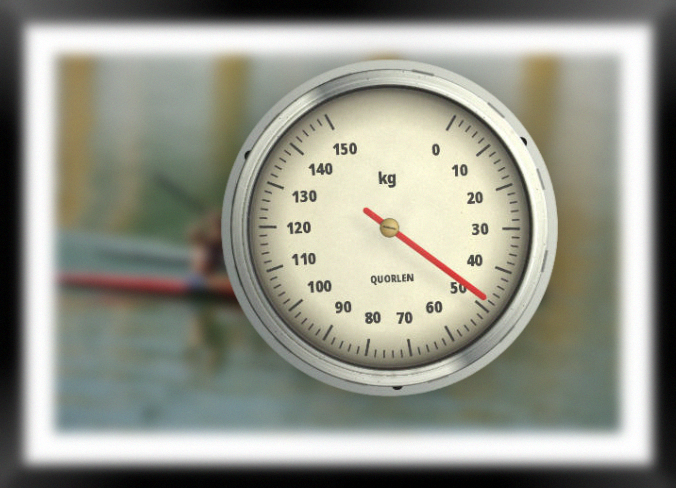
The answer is value=48 unit=kg
